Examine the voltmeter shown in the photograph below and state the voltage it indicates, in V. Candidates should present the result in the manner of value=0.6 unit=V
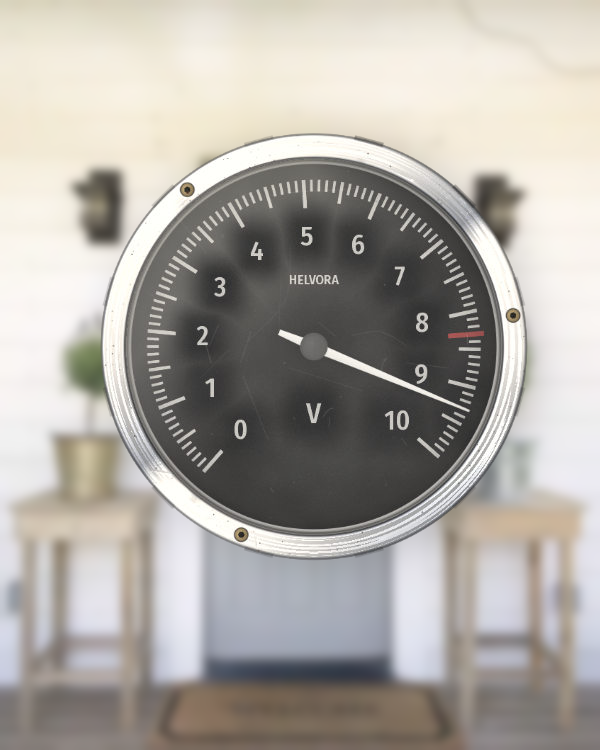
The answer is value=9.3 unit=V
